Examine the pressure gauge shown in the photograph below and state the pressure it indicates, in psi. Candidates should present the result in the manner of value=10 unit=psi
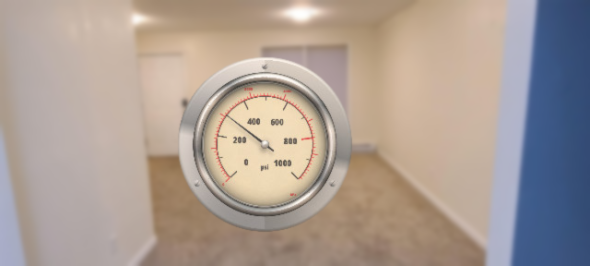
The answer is value=300 unit=psi
